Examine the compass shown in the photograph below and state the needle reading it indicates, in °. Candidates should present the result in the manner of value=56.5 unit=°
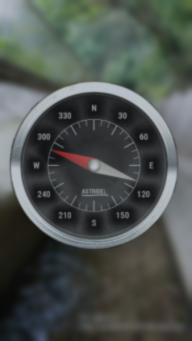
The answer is value=290 unit=°
